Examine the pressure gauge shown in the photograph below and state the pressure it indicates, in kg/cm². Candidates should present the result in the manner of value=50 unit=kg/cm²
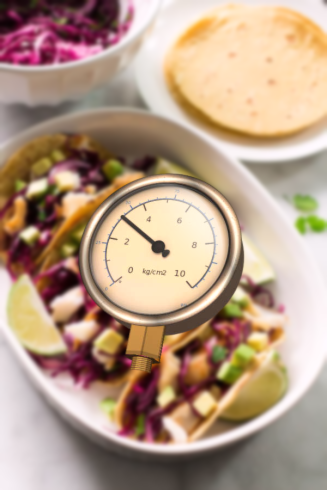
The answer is value=3 unit=kg/cm²
